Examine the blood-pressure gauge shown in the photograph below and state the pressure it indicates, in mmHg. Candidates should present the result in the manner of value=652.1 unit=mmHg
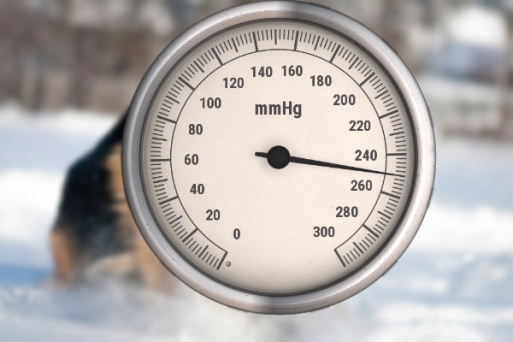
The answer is value=250 unit=mmHg
